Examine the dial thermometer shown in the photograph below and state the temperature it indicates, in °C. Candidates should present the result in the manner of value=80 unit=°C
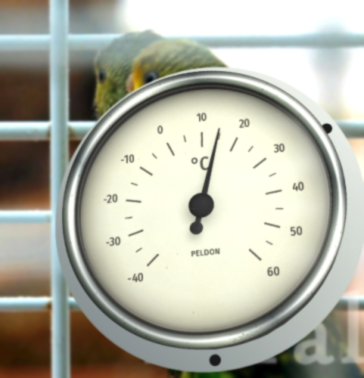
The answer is value=15 unit=°C
